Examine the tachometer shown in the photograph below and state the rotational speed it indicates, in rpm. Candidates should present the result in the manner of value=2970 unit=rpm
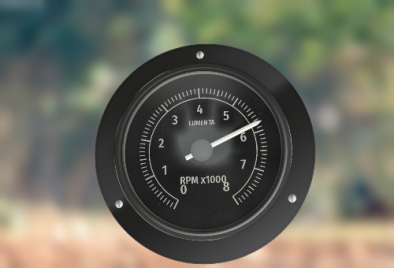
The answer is value=5800 unit=rpm
